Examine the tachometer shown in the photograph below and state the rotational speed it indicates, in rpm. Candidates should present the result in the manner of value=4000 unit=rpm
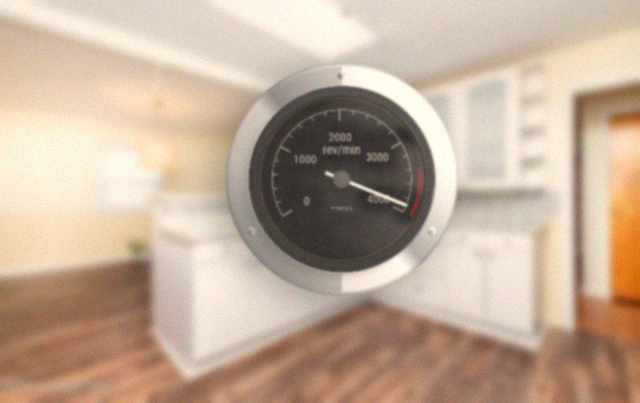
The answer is value=3900 unit=rpm
